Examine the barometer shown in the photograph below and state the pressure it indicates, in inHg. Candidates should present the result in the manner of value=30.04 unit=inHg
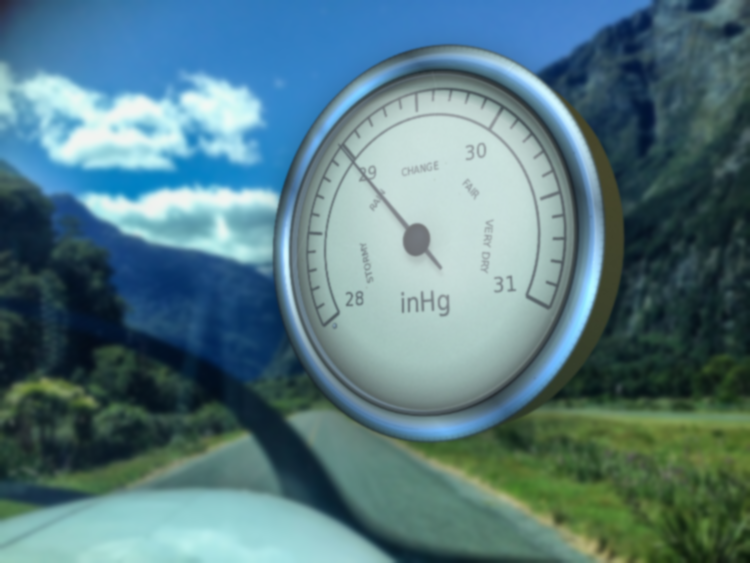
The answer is value=29 unit=inHg
